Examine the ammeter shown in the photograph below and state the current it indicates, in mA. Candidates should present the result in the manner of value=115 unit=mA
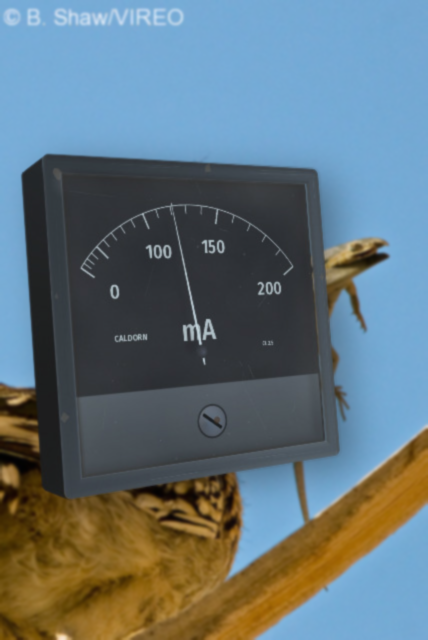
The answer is value=120 unit=mA
